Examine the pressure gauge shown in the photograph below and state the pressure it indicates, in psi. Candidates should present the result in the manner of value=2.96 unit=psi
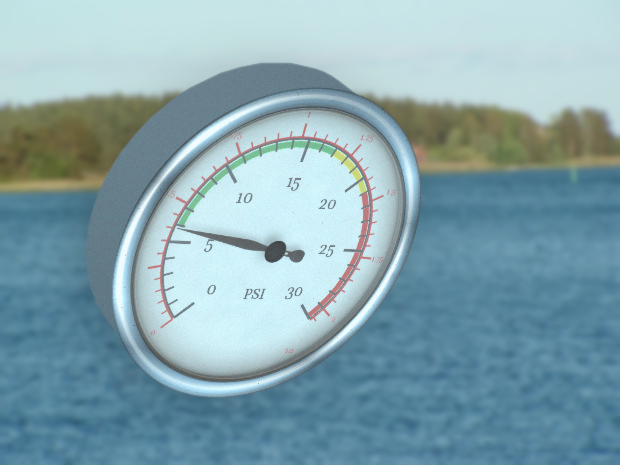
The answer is value=6 unit=psi
